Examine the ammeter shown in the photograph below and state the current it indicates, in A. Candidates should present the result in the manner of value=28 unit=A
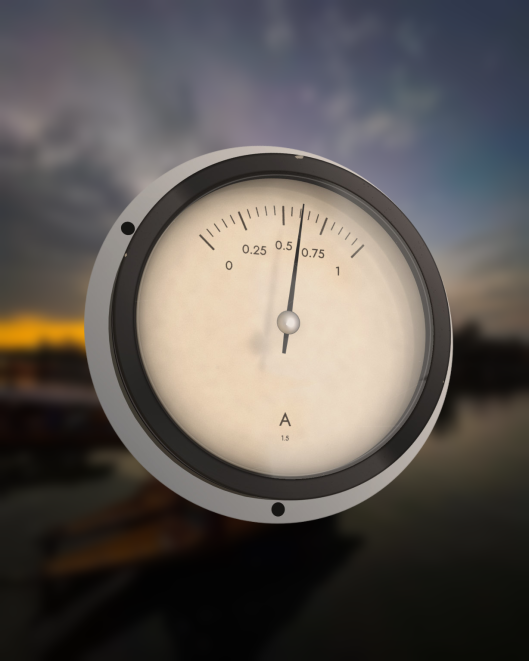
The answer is value=0.6 unit=A
